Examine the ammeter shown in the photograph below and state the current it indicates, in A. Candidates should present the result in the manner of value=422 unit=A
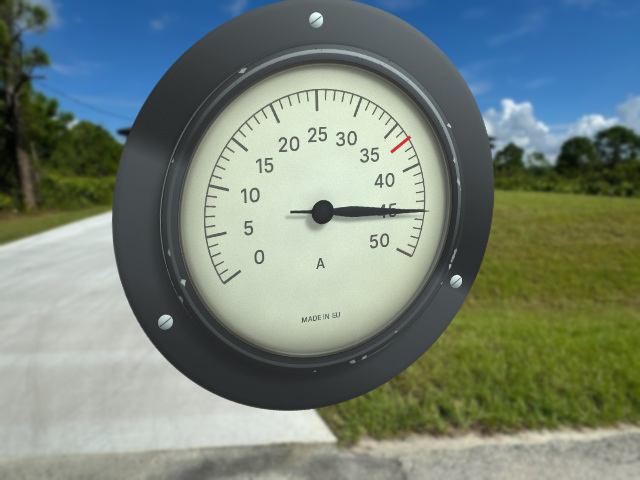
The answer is value=45 unit=A
